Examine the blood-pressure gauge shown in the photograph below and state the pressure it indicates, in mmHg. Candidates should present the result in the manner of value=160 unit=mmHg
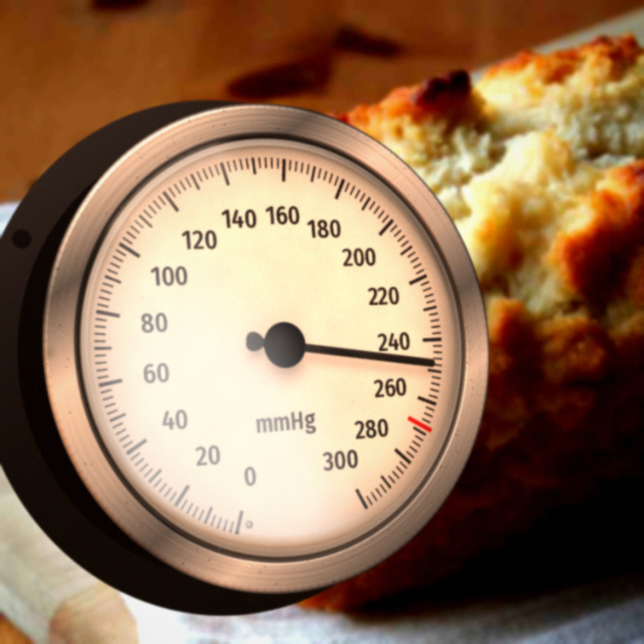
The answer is value=248 unit=mmHg
